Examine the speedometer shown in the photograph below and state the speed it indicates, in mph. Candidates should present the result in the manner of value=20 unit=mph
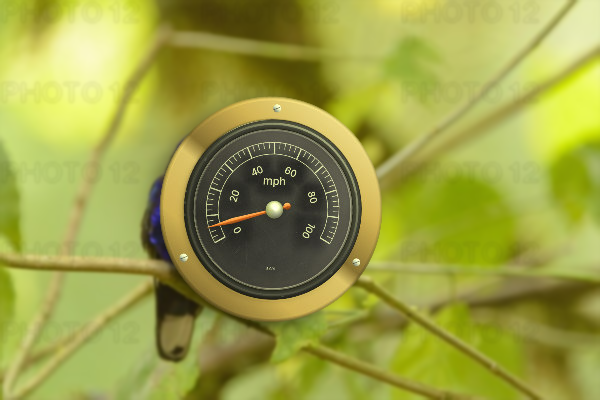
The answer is value=6 unit=mph
